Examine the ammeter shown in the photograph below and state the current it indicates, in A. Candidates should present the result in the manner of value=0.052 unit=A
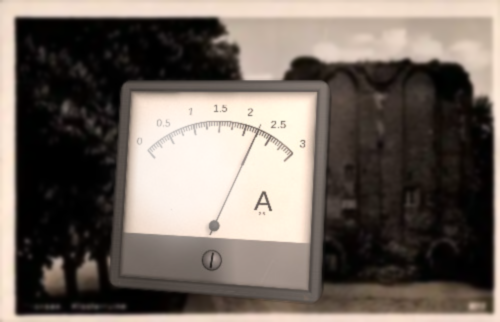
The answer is value=2.25 unit=A
